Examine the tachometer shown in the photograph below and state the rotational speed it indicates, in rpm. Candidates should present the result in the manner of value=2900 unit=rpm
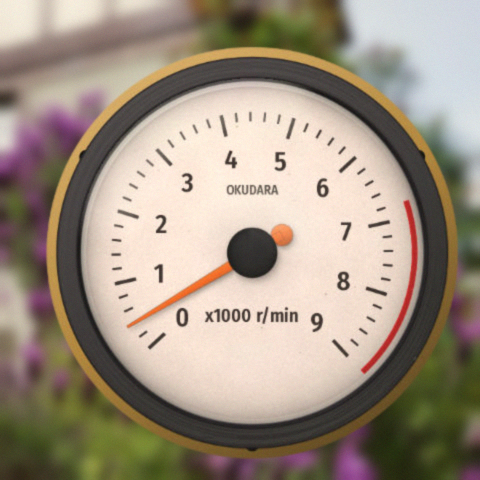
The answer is value=400 unit=rpm
